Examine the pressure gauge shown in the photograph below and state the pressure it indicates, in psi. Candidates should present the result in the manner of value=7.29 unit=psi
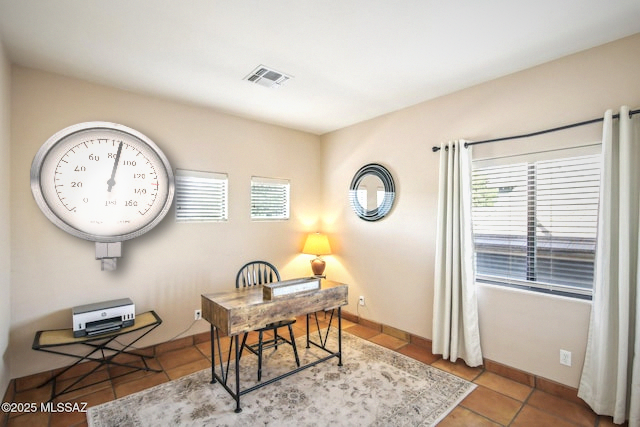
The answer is value=85 unit=psi
